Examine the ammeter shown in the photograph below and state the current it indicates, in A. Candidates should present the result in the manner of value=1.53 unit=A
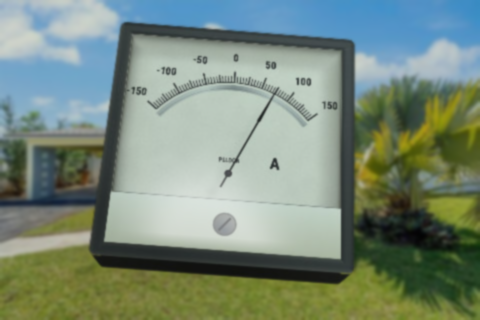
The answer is value=75 unit=A
